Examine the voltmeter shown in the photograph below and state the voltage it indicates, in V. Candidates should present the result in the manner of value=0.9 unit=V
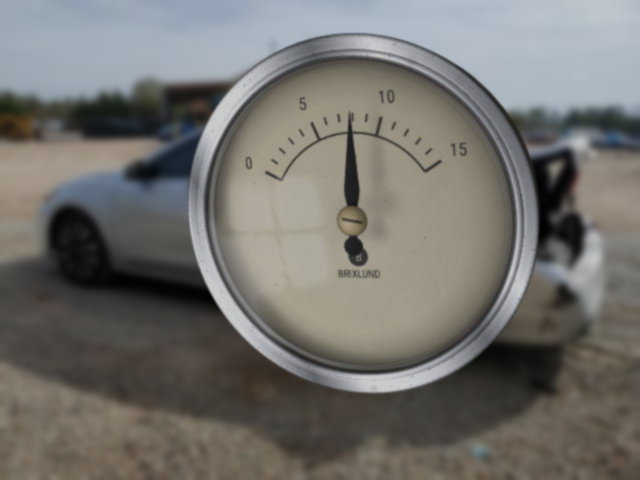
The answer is value=8 unit=V
